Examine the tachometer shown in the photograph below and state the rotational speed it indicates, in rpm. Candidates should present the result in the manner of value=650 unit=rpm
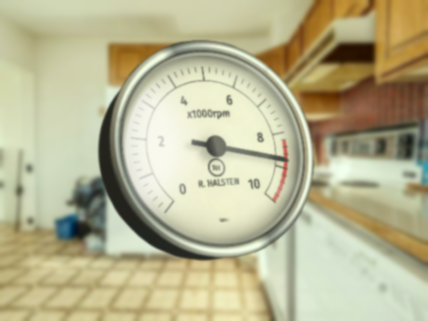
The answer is value=8800 unit=rpm
